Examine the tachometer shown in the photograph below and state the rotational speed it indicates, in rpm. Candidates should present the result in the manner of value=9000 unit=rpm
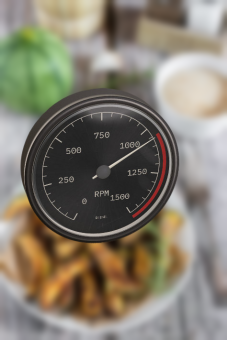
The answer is value=1050 unit=rpm
